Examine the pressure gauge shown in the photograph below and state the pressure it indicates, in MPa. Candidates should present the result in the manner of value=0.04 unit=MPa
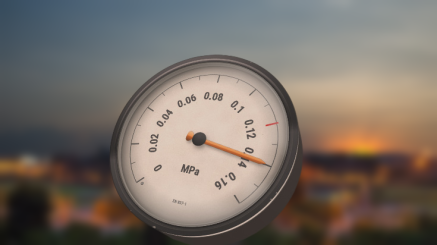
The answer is value=0.14 unit=MPa
